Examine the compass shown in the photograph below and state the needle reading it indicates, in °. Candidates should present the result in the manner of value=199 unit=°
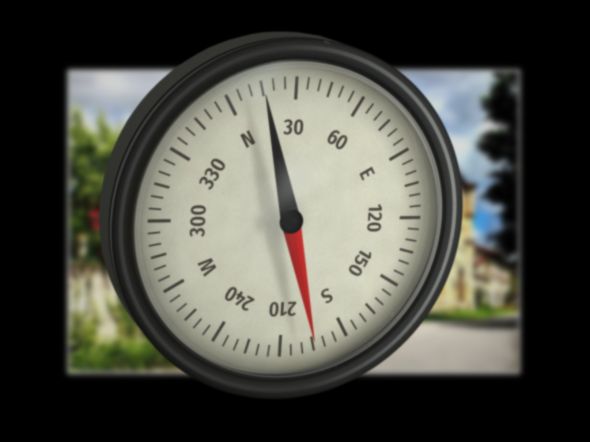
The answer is value=195 unit=°
